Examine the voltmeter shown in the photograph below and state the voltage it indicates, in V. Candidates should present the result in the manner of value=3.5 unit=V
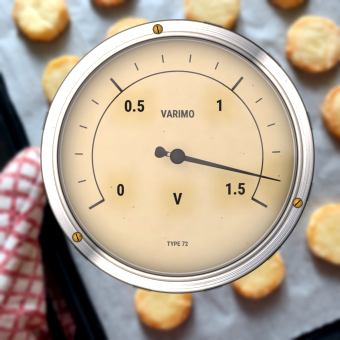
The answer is value=1.4 unit=V
